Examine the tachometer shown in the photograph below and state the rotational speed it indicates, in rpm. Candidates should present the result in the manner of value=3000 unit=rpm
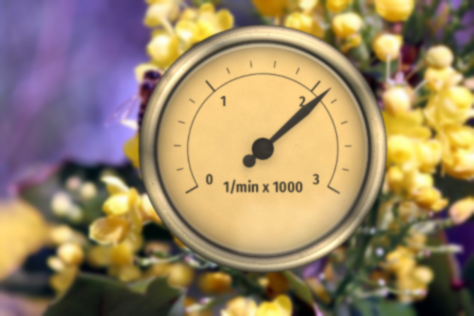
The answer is value=2100 unit=rpm
